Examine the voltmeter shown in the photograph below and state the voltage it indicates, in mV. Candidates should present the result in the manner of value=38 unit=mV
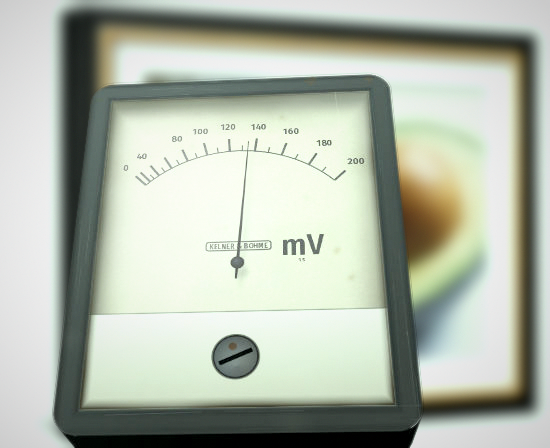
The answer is value=135 unit=mV
